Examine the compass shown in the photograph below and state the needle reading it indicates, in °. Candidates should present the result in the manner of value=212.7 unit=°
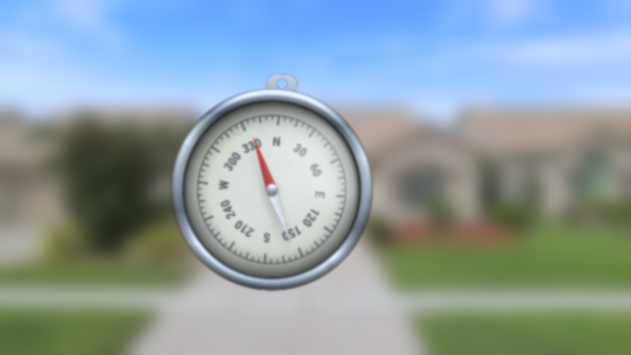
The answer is value=335 unit=°
